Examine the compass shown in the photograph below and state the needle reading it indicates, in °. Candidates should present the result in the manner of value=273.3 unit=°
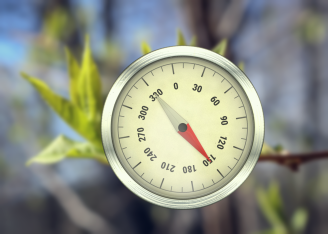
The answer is value=150 unit=°
